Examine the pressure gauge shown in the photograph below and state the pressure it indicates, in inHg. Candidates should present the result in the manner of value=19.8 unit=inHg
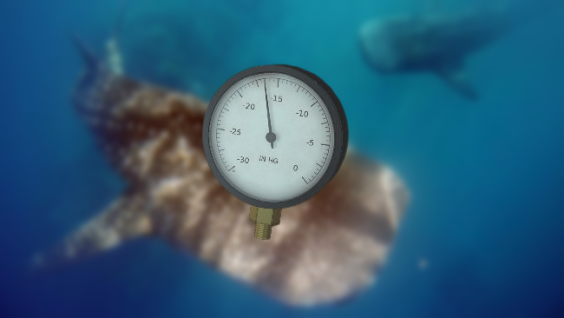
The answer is value=-16.5 unit=inHg
